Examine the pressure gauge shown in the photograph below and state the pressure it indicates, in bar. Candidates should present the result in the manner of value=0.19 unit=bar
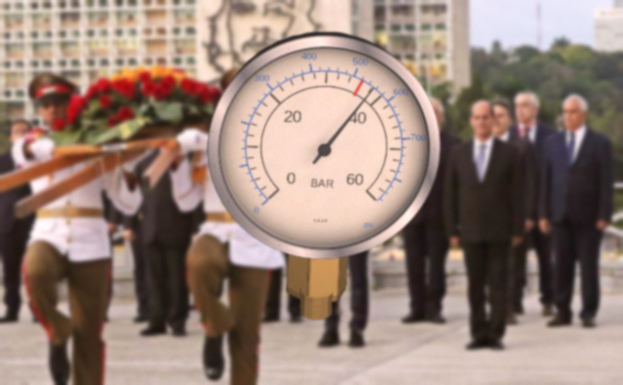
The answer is value=38 unit=bar
